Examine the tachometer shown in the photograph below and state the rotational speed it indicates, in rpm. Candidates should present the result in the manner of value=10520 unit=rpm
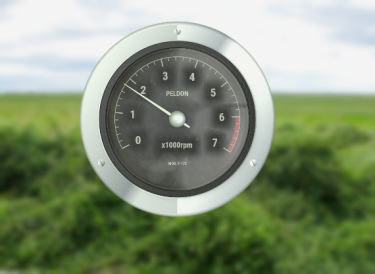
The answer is value=1800 unit=rpm
